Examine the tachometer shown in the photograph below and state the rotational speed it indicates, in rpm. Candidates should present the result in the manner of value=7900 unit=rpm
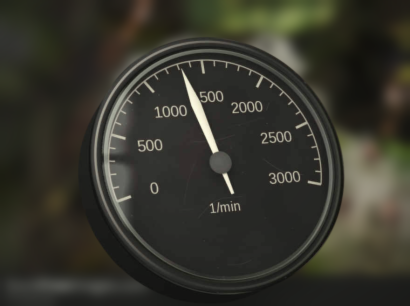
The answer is value=1300 unit=rpm
